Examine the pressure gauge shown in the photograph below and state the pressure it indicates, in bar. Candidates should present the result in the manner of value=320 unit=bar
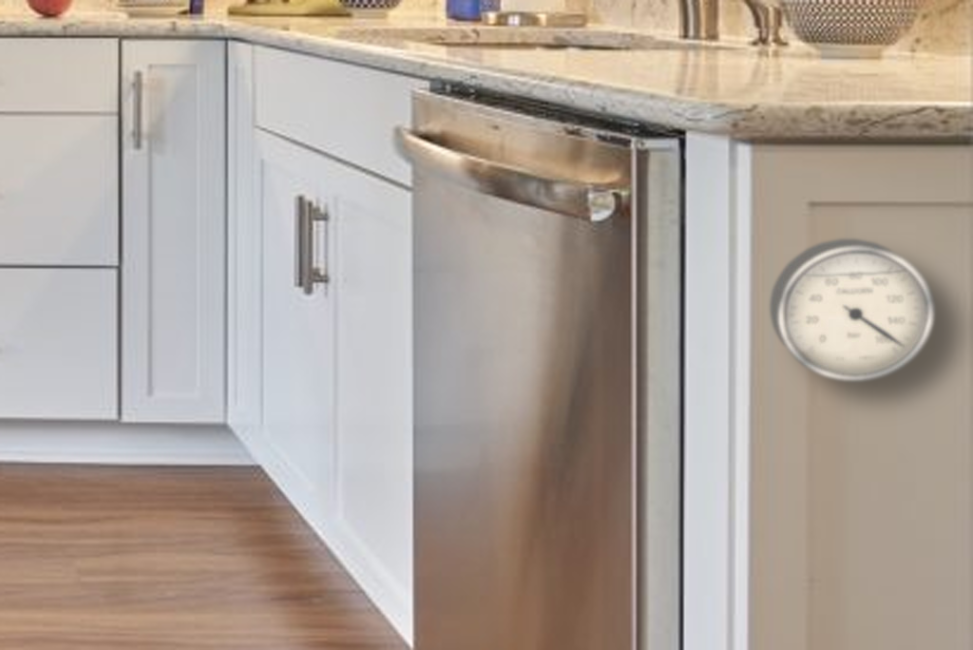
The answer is value=155 unit=bar
